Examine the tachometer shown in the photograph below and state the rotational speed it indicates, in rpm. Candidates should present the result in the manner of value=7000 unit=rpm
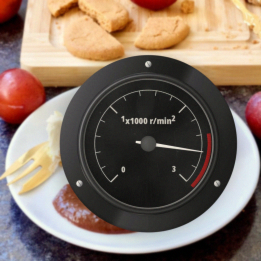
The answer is value=2600 unit=rpm
